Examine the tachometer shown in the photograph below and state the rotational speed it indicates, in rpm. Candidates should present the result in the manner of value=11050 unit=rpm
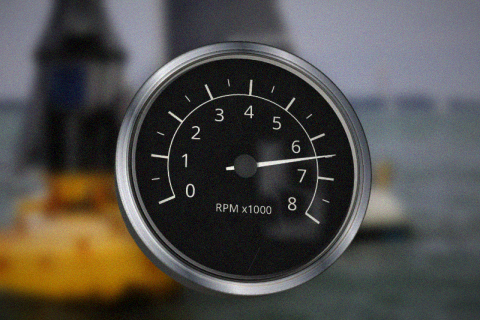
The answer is value=6500 unit=rpm
